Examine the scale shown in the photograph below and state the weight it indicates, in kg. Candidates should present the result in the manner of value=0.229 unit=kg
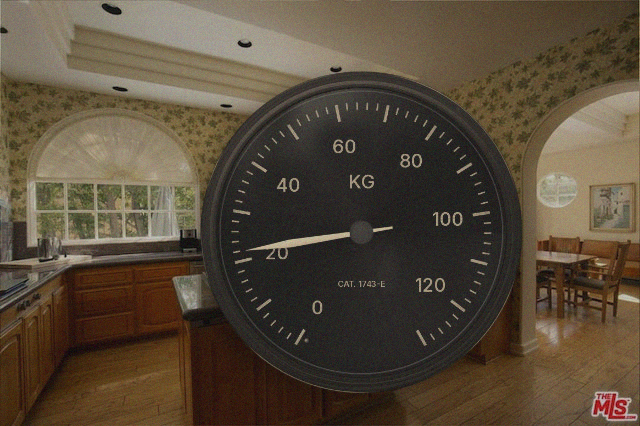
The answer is value=22 unit=kg
